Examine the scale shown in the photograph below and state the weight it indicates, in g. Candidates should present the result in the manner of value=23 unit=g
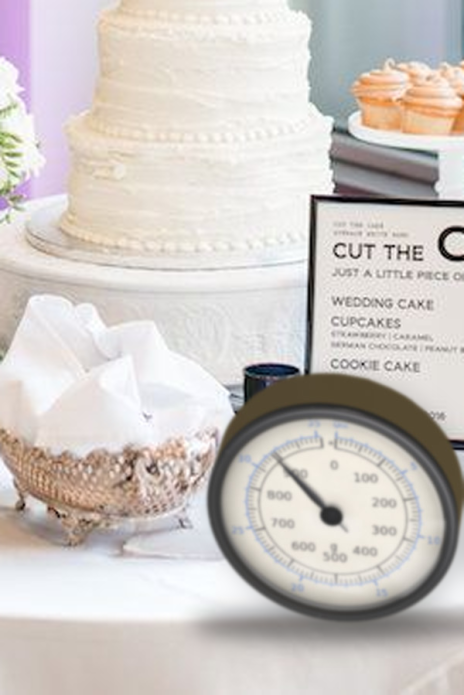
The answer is value=900 unit=g
